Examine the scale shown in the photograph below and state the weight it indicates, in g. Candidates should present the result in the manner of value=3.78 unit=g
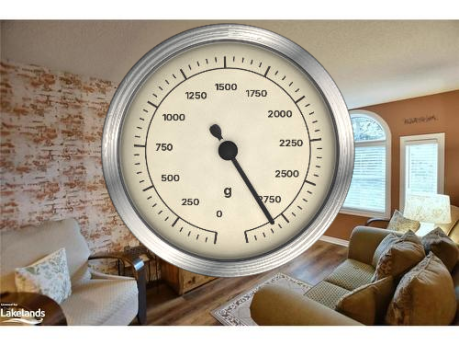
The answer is value=2825 unit=g
